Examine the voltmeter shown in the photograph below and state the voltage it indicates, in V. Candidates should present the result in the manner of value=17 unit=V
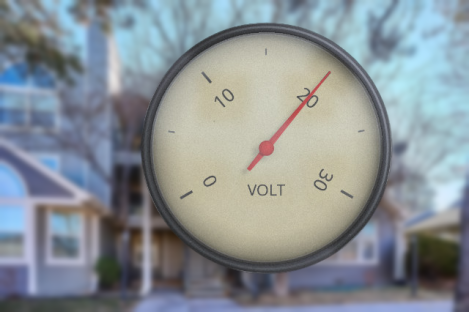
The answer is value=20 unit=V
